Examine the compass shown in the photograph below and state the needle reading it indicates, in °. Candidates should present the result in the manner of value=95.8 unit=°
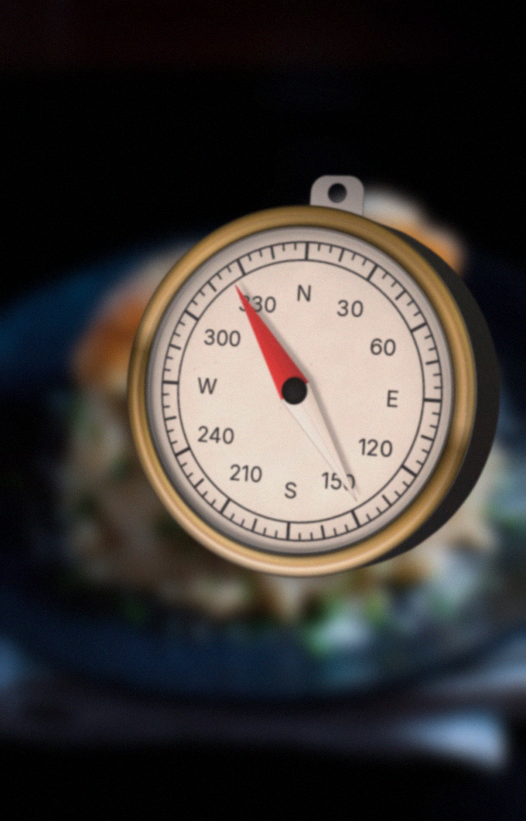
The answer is value=325 unit=°
